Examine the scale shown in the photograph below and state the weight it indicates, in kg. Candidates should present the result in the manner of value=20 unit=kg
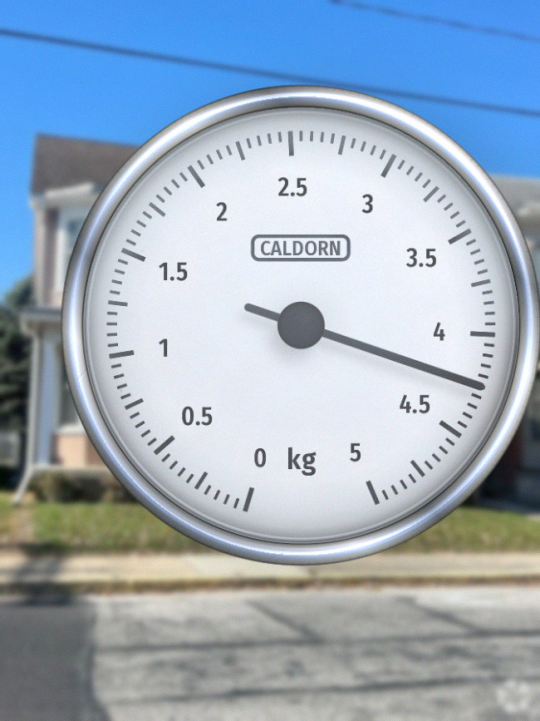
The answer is value=4.25 unit=kg
